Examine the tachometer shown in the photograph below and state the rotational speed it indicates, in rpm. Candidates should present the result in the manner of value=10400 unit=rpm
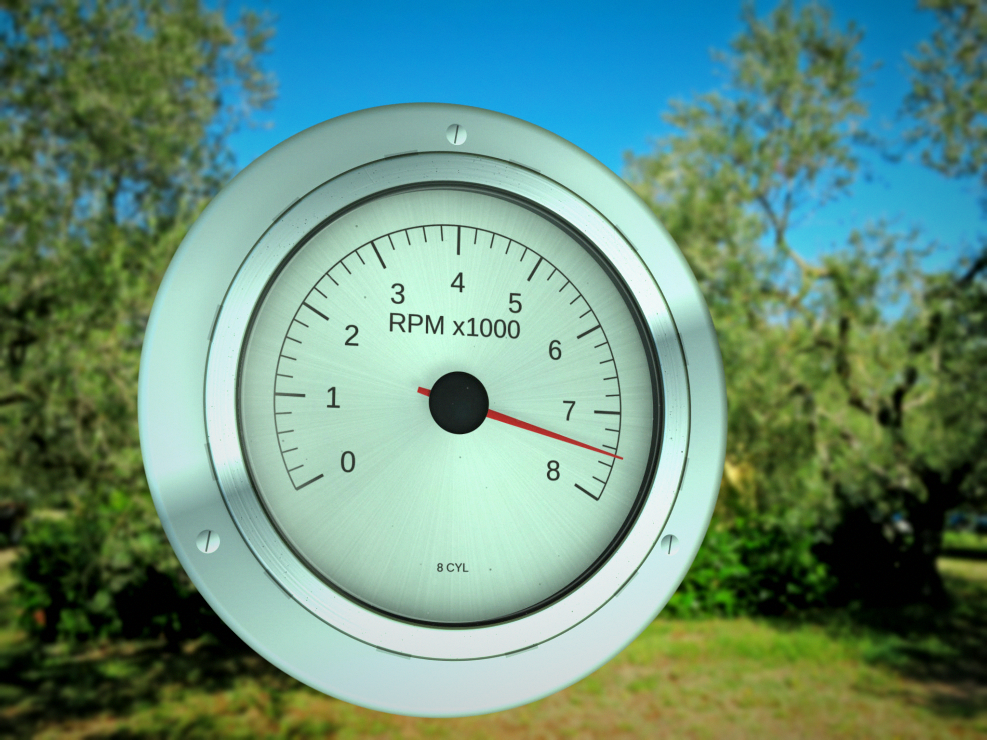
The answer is value=7500 unit=rpm
